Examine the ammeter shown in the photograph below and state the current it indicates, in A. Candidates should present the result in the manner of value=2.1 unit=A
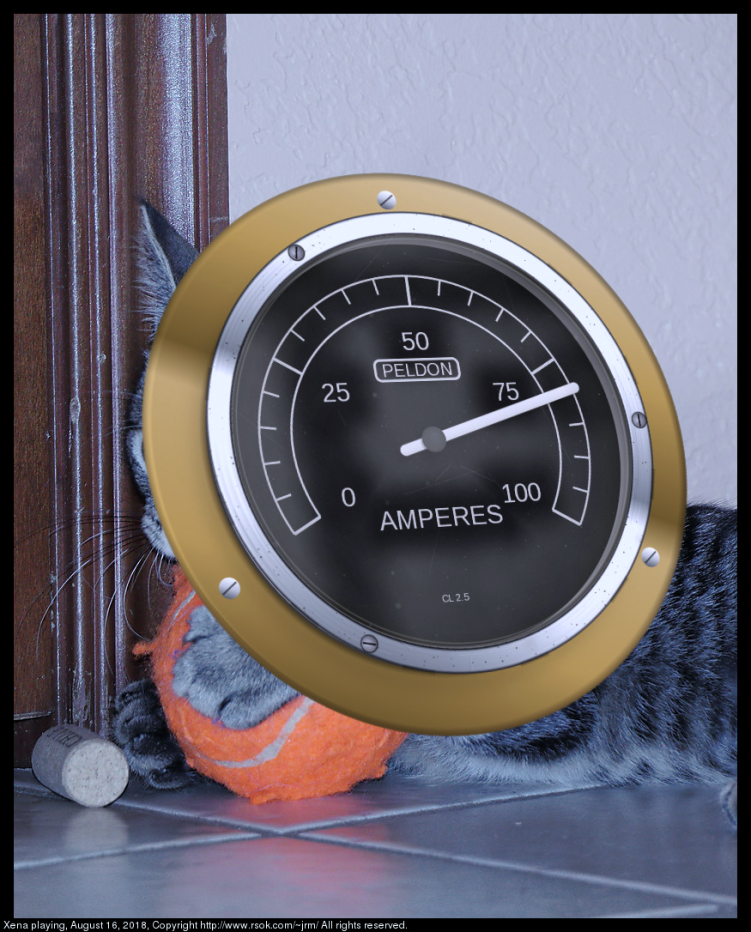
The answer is value=80 unit=A
